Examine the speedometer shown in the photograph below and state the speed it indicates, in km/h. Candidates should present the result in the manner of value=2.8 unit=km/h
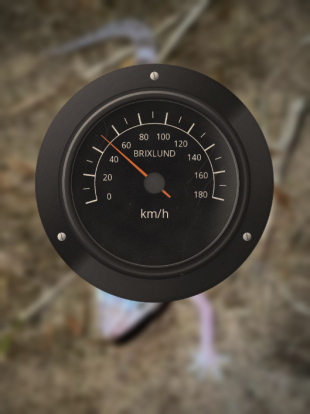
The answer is value=50 unit=km/h
